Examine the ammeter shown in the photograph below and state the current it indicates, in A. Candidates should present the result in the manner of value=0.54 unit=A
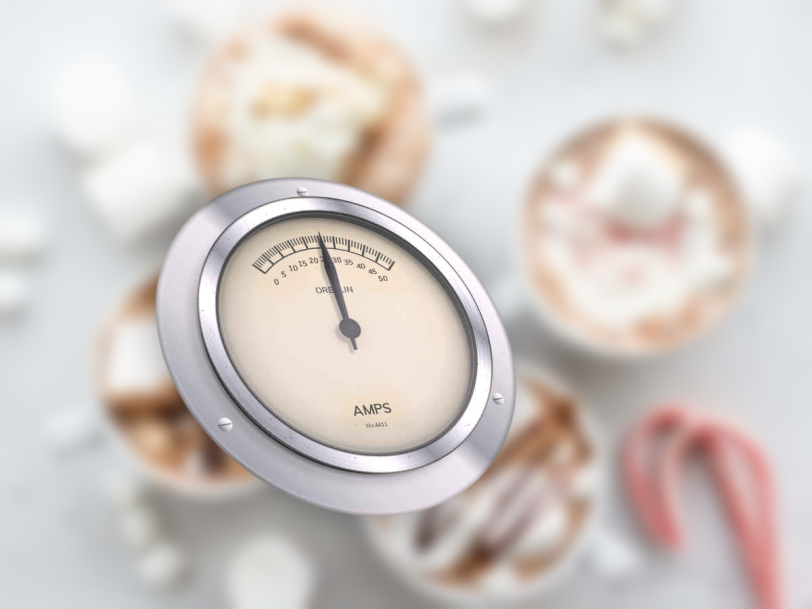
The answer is value=25 unit=A
